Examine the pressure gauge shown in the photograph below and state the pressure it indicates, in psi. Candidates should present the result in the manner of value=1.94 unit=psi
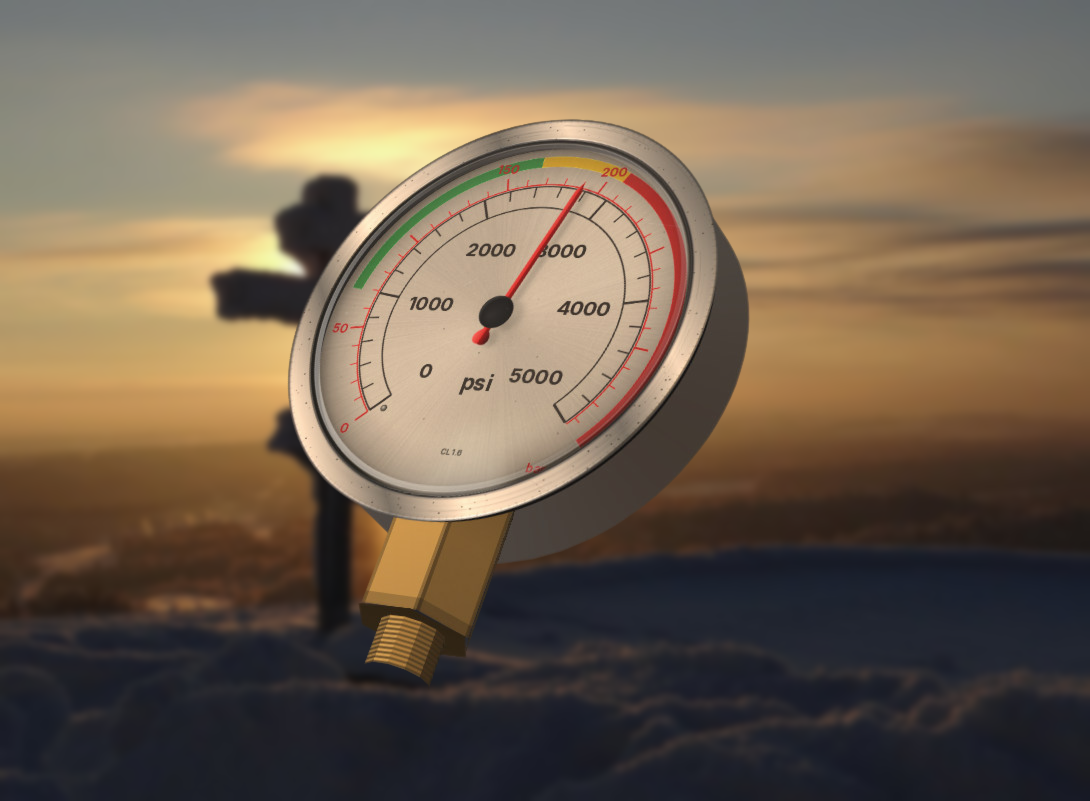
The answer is value=2800 unit=psi
